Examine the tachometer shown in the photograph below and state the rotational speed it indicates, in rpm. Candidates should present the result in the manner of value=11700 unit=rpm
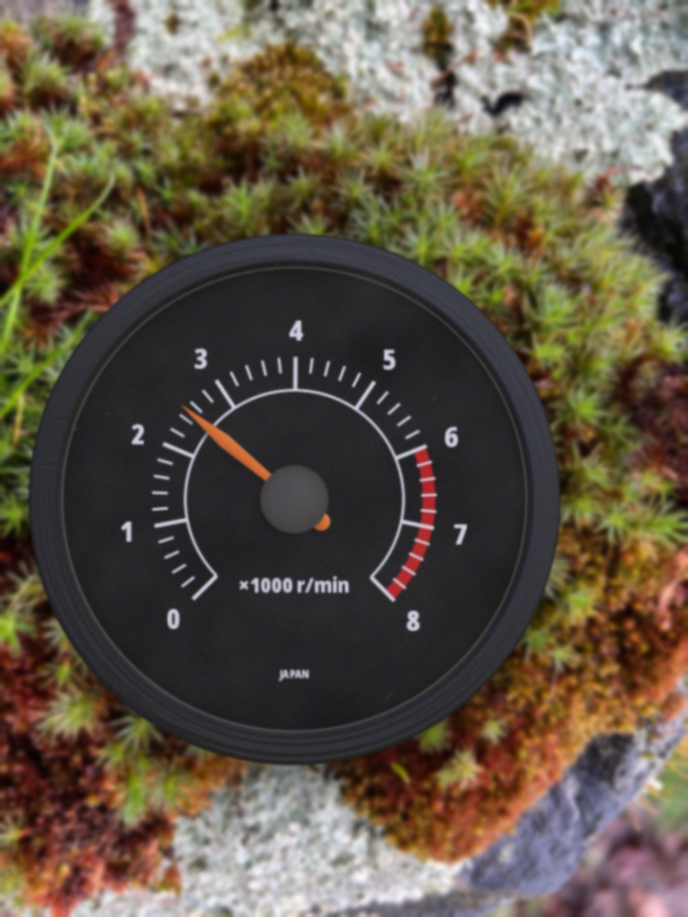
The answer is value=2500 unit=rpm
